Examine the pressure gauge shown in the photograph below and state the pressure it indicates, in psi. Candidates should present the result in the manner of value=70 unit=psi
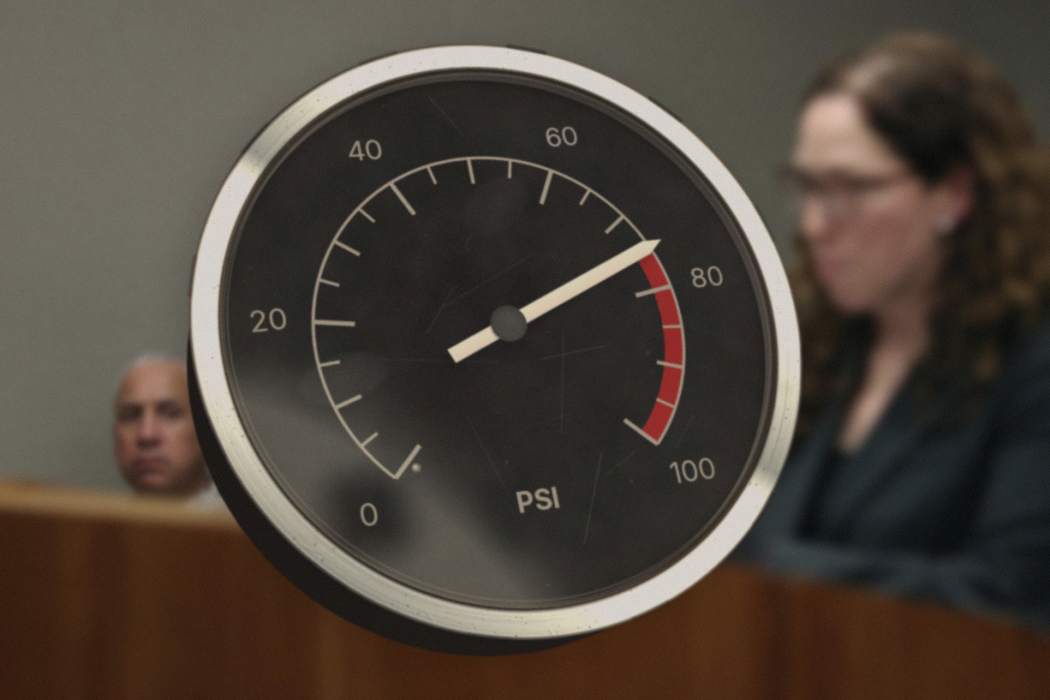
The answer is value=75 unit=psi
